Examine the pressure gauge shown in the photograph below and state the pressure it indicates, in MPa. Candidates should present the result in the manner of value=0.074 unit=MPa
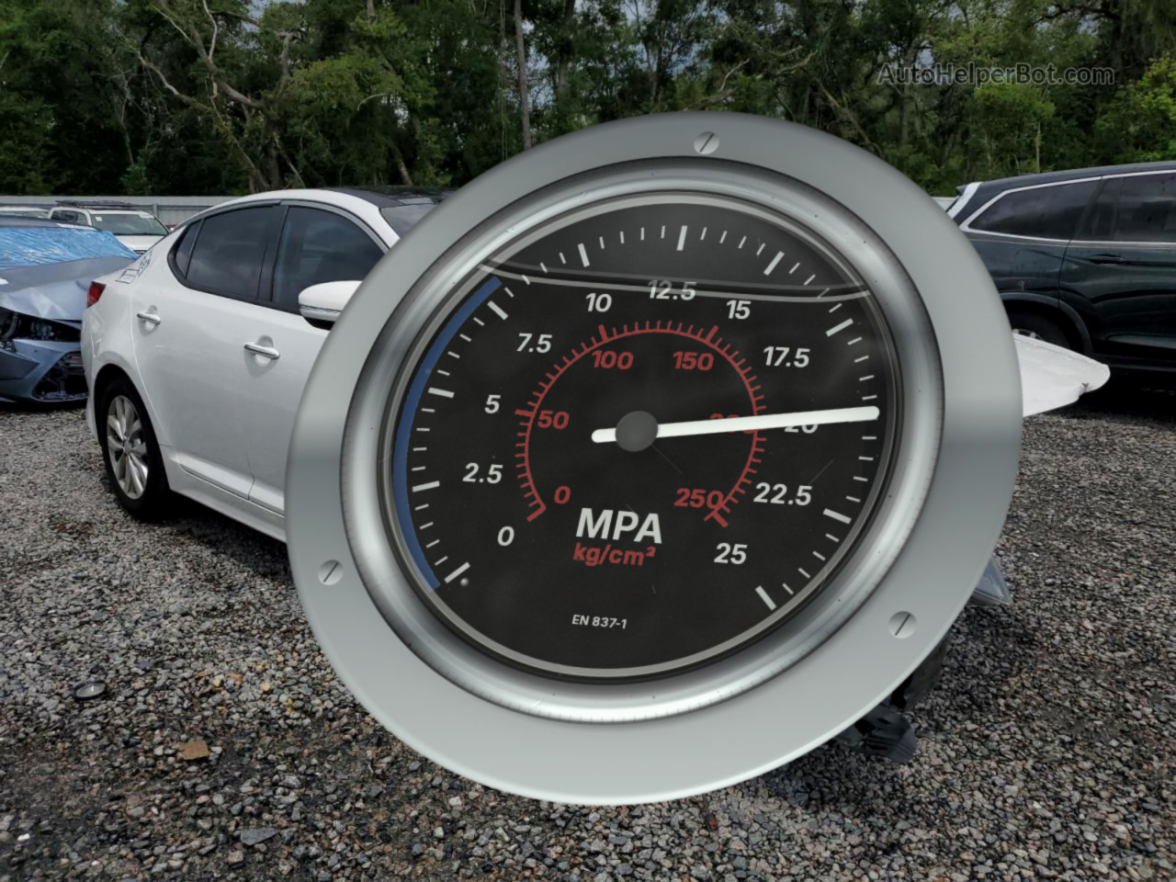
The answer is value=20 unit=MPa
